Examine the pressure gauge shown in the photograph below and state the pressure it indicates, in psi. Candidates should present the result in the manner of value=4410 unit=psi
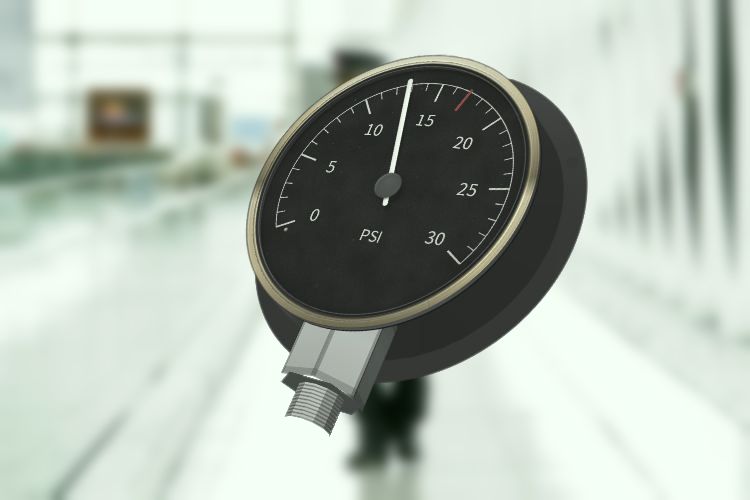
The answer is value=13 unit=psi
